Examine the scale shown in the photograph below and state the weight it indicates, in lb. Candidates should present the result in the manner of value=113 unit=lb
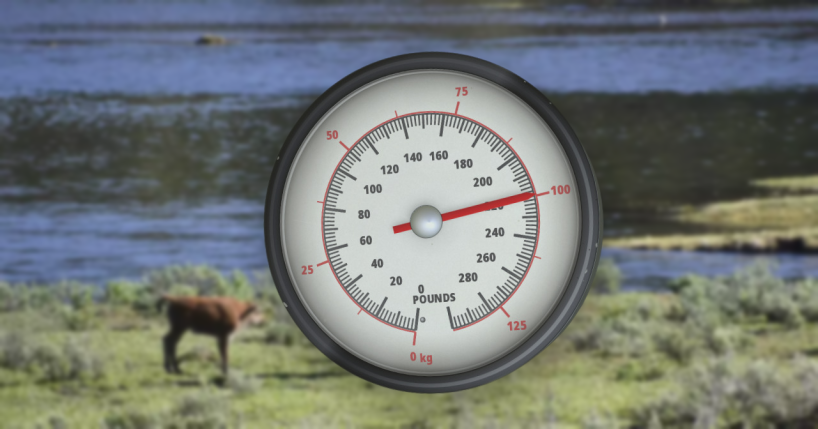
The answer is value=220 unit=lb
